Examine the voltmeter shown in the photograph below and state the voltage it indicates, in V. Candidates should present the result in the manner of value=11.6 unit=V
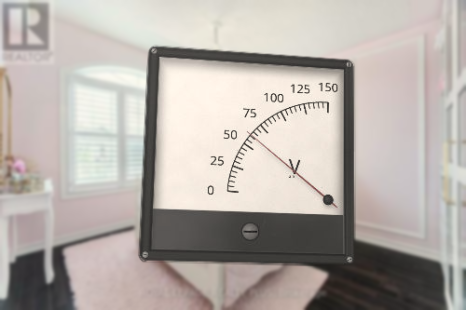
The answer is value=60 unit=V
